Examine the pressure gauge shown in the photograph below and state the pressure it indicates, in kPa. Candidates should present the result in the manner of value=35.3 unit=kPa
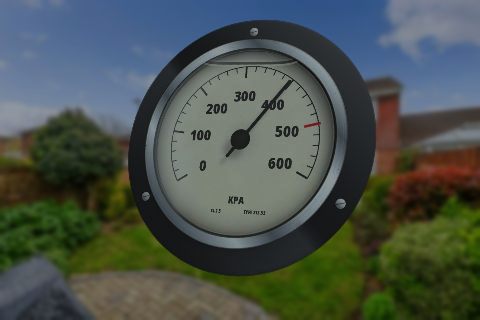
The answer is value=400 unit=kPa
